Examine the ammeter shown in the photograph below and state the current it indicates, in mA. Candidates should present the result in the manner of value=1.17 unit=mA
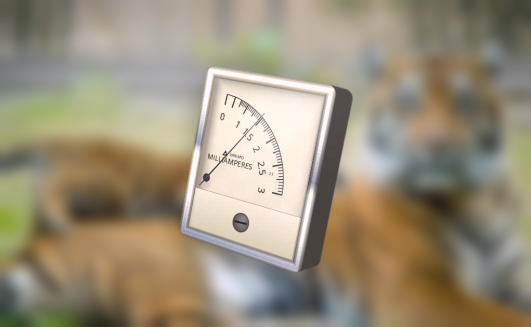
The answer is value=1.5 unit=mA
